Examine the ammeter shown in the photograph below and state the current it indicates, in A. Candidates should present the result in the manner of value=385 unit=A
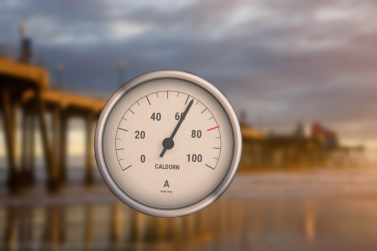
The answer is value=62.5 unit=A
